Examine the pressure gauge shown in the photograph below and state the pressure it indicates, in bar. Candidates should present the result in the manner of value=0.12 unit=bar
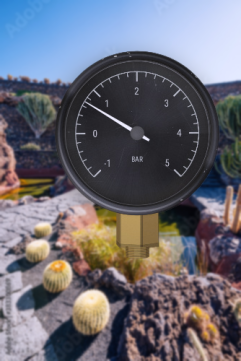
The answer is value=0.7 unit=bar
